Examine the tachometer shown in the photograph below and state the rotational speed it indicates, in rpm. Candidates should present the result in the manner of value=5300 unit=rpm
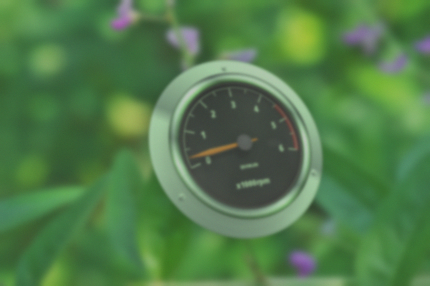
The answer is value=250 unit=rpm
